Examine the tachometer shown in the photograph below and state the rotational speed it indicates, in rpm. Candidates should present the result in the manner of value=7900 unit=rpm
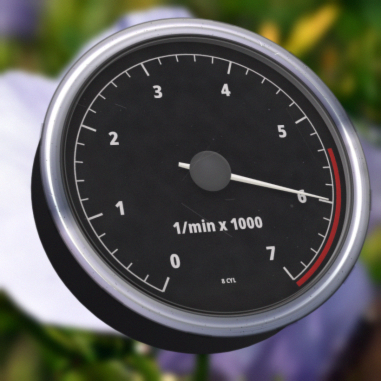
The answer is value=6000 unit=rpm
